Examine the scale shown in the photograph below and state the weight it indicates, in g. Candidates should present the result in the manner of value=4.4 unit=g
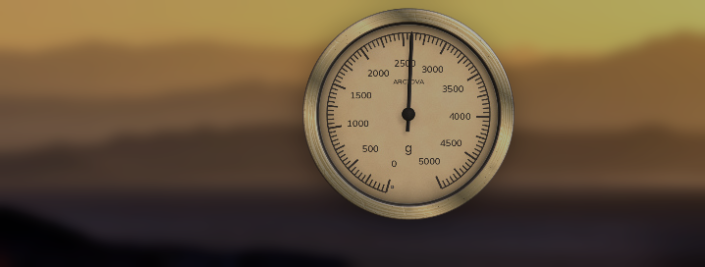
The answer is value=2600 unit=g
